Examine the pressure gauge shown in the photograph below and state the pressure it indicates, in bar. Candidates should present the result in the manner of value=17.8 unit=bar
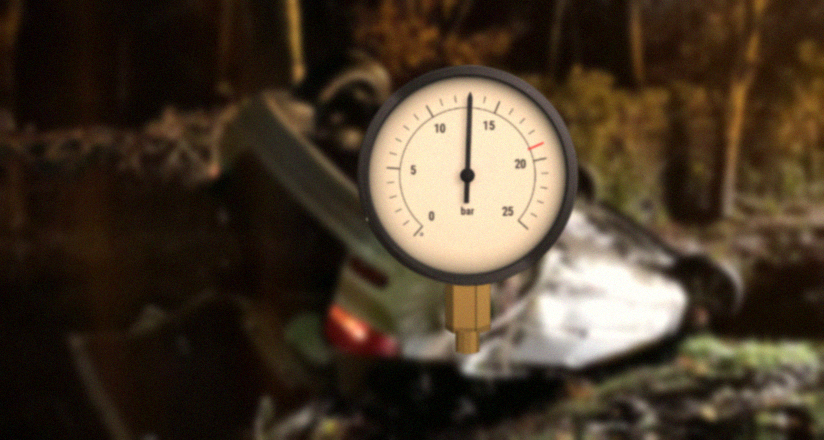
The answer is value=13 unit=bar
